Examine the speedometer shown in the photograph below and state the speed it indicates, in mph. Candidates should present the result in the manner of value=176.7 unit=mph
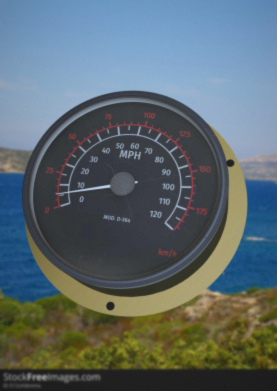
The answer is value=5 unit=mph
